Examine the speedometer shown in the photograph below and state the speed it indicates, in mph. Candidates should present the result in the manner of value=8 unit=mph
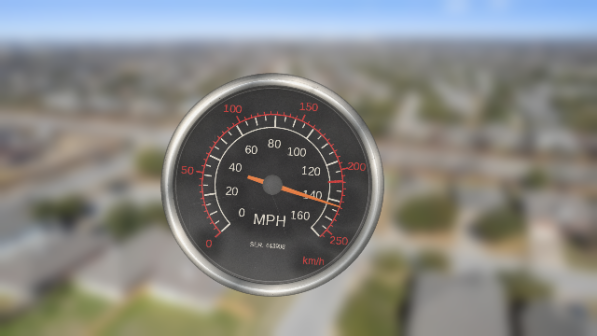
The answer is value=142.5 unit=mph
